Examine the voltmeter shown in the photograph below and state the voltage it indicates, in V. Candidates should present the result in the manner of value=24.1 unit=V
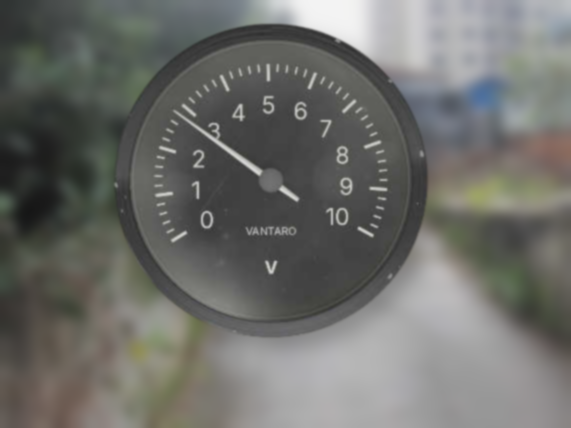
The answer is value=2.8 unit=V
